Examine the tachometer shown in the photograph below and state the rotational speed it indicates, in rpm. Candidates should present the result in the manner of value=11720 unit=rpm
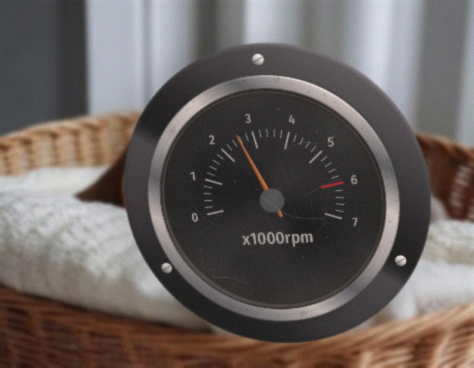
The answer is value=2600 unit=rpm
